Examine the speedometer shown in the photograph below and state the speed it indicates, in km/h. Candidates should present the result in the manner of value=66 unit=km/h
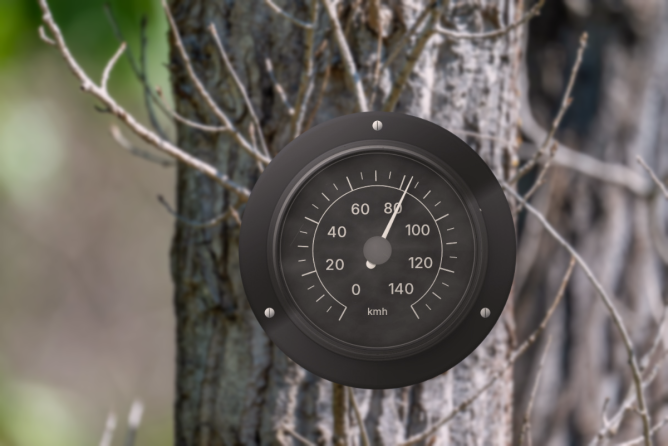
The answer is value=82.5 unit=km/h
